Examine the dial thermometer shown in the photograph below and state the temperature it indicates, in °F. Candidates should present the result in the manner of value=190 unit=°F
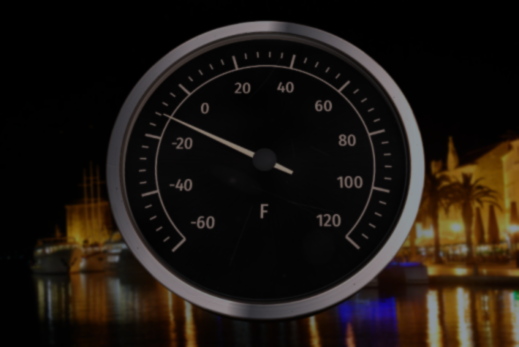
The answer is value=-12 unit=°F
